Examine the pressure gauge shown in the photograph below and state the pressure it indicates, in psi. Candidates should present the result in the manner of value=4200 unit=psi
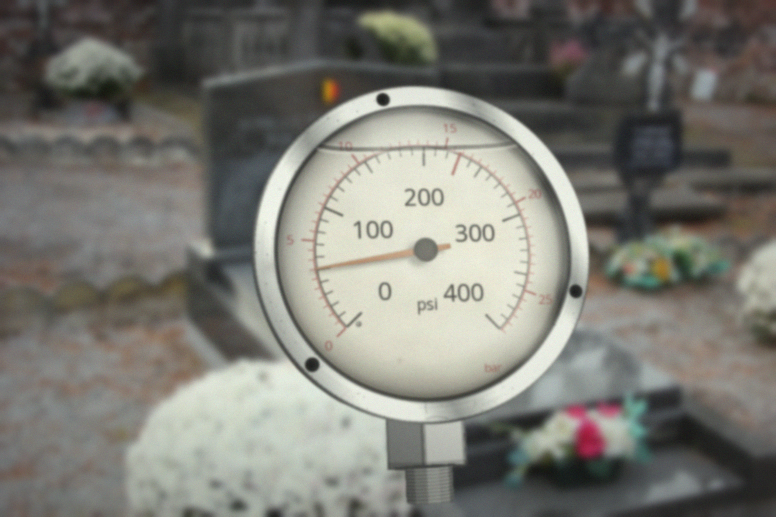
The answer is value=50 unit=psi
